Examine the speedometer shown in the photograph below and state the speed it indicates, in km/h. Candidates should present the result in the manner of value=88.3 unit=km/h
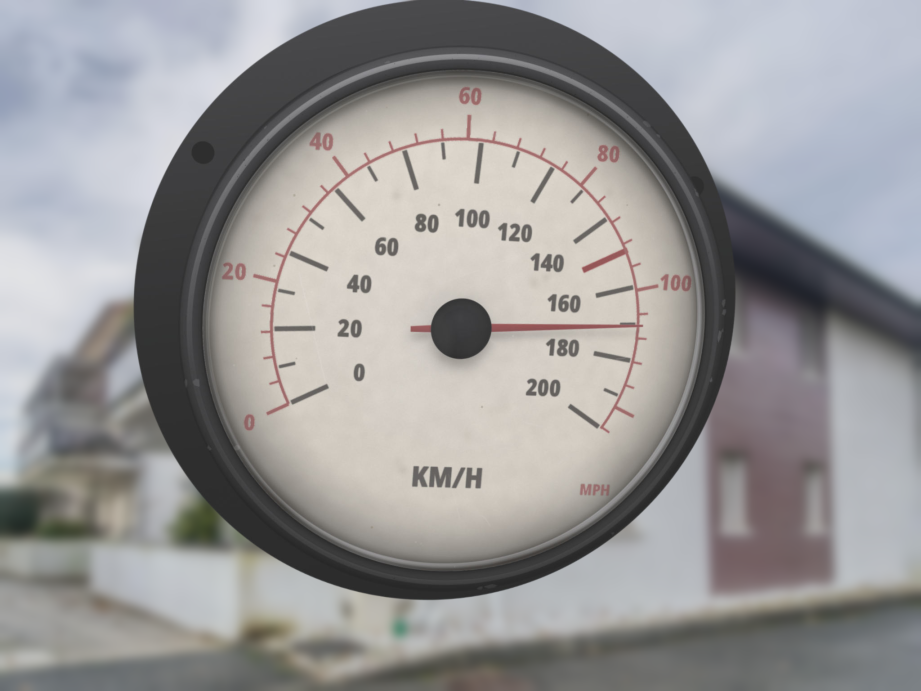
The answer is value=170 unit=km/h
